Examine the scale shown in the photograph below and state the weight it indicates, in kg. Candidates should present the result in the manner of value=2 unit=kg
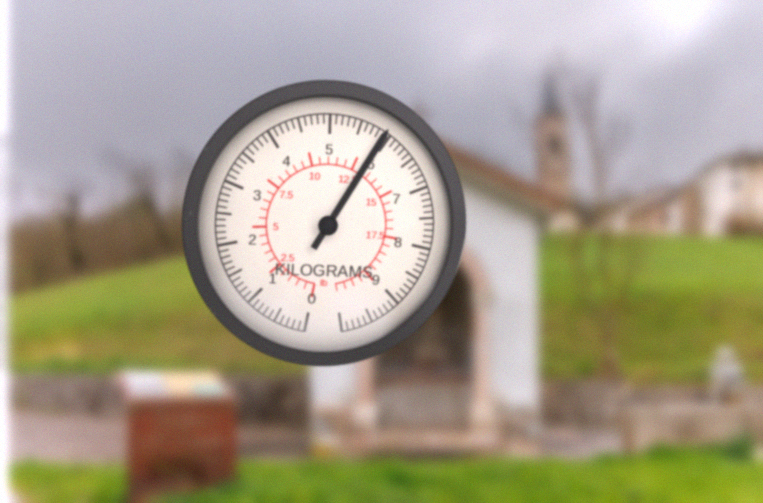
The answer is value=5.9 unit=kg
